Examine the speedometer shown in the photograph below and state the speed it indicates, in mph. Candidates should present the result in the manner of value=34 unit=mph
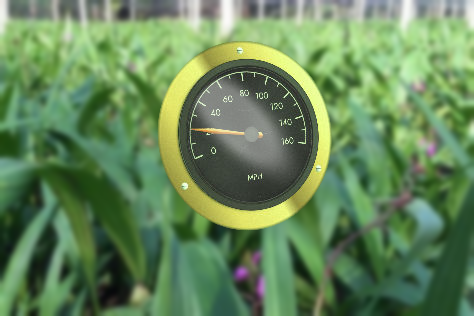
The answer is value=20 unit=mph
